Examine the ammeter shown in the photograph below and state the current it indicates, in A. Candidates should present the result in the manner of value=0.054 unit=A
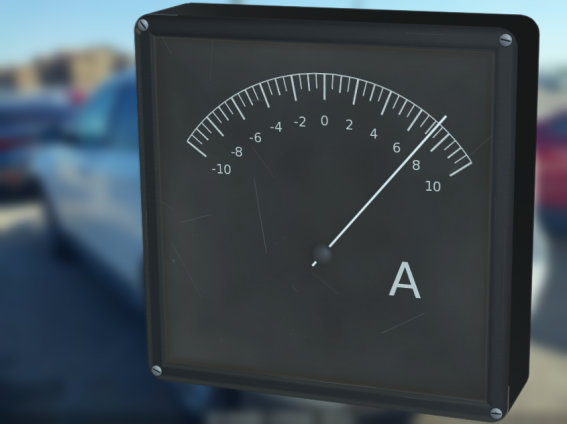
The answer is value=7.25 unit=A
